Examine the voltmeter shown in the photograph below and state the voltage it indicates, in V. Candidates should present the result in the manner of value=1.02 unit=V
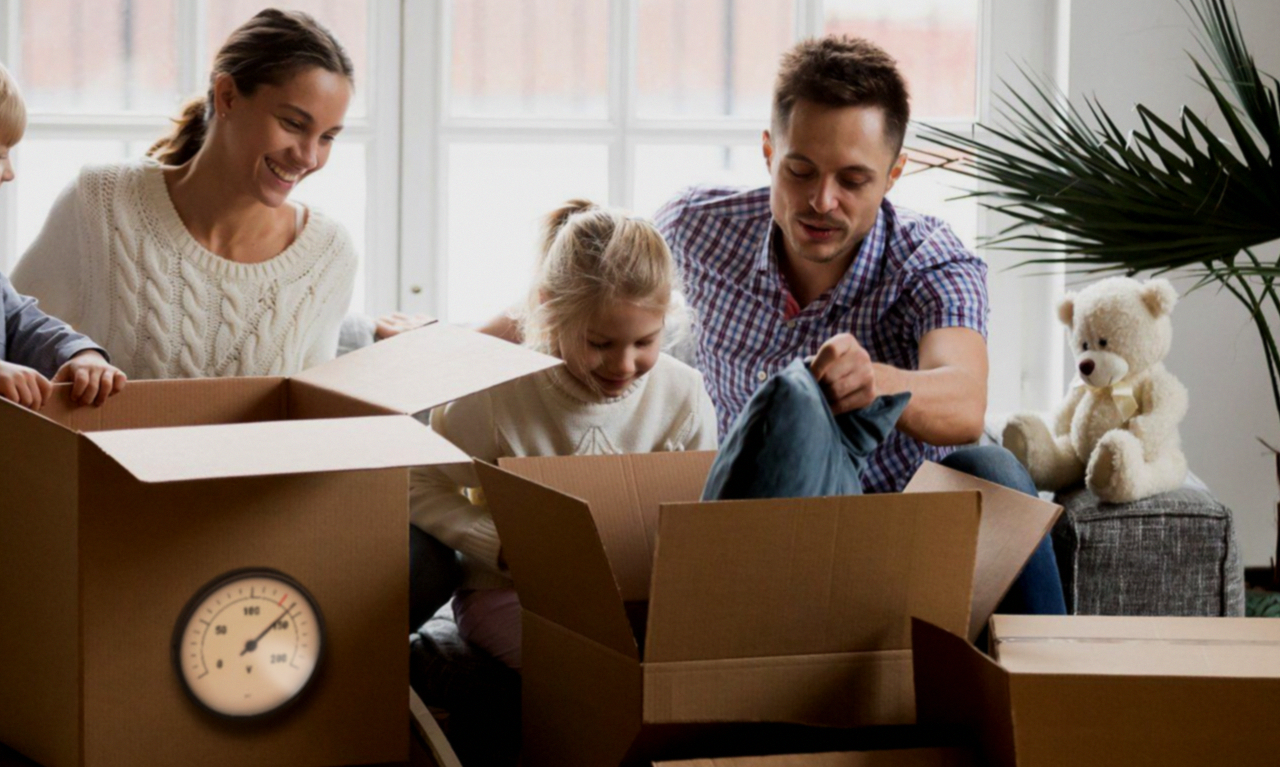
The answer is value=140 unit=V
